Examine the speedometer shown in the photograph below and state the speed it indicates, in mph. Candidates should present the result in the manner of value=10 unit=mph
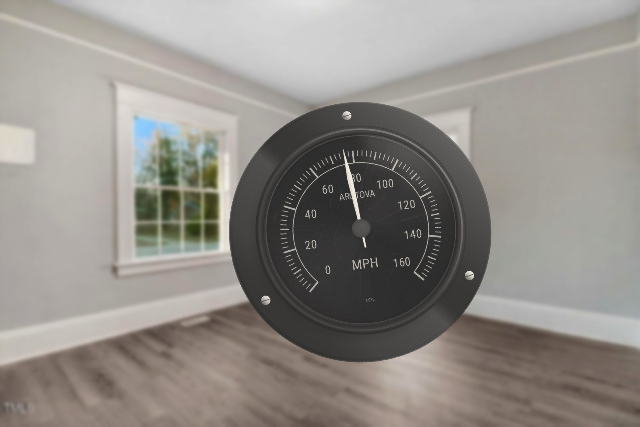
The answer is value=76 unit=mph
